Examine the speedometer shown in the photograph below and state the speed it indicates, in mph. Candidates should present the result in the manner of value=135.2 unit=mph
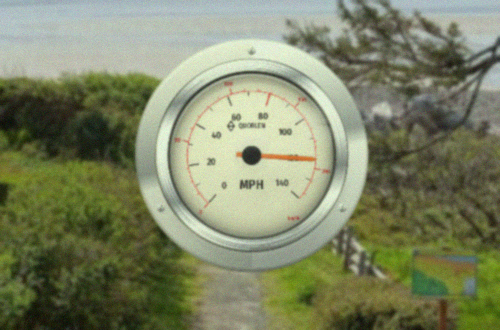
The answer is value=120 unit=mph
